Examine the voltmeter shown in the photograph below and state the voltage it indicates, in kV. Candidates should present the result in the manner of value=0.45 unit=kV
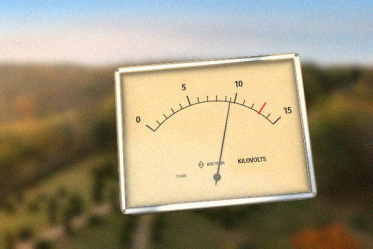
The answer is value=9.5 unit=kV
